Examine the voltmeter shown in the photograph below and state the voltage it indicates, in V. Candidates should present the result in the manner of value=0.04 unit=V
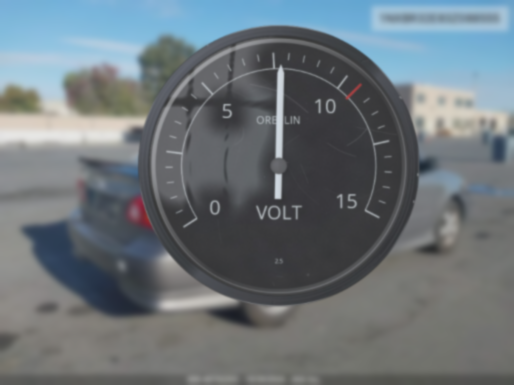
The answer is value=7.75 unit=V
